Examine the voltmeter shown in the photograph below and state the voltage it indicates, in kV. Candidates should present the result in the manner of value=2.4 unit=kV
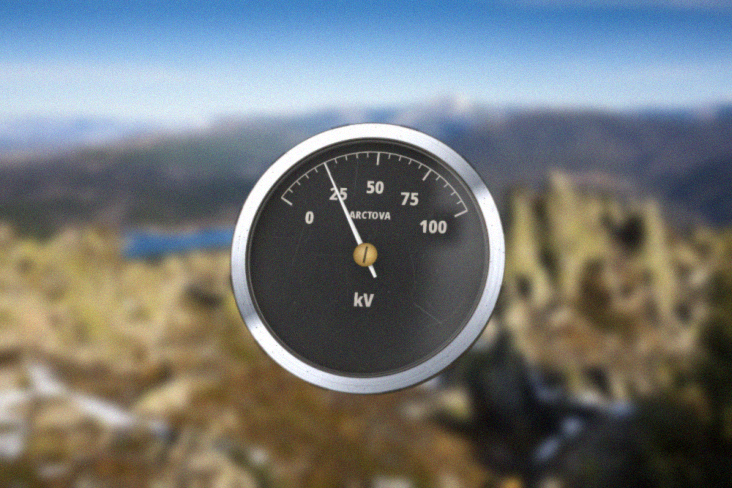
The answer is value=25 unit=kV
